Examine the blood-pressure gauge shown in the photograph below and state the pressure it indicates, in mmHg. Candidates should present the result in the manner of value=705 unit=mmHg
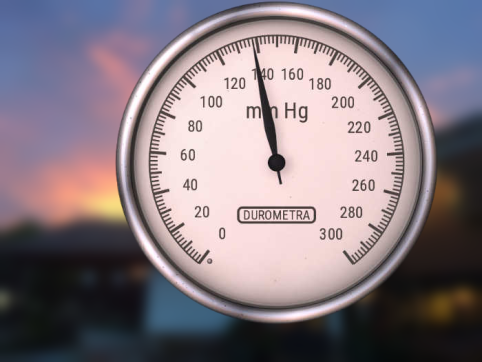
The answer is value=138 unit=mmHg
